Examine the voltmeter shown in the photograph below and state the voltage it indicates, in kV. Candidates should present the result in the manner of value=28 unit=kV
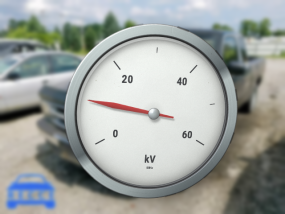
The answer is value=10 unit=kV
